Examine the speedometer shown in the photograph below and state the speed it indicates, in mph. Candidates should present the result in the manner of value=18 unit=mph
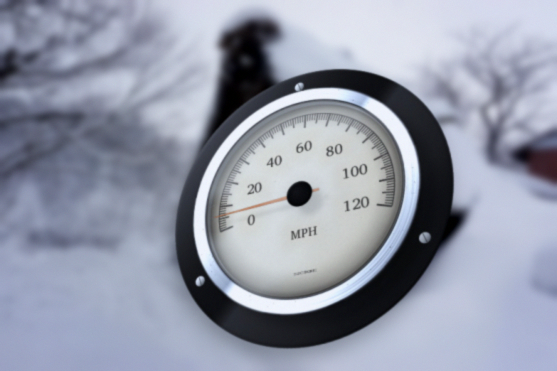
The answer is value=5 unit=mph
